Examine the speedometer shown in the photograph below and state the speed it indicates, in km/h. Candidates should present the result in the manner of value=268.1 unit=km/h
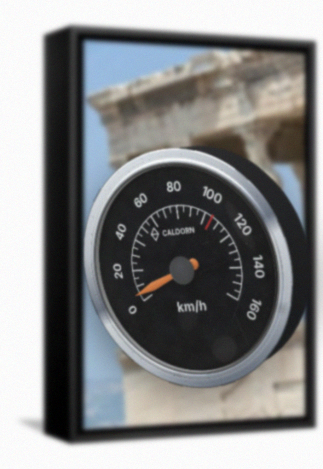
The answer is value=5 unit=km/h
